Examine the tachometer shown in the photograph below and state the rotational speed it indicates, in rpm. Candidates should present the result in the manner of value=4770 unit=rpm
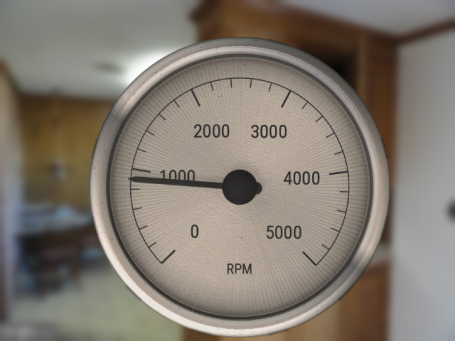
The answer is value=900 unit=rpm
